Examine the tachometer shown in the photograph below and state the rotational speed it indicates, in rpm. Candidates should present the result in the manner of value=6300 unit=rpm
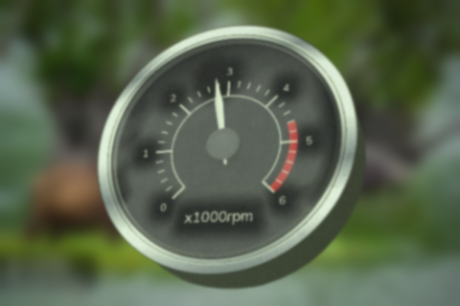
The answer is value=2800 unit=rpm
